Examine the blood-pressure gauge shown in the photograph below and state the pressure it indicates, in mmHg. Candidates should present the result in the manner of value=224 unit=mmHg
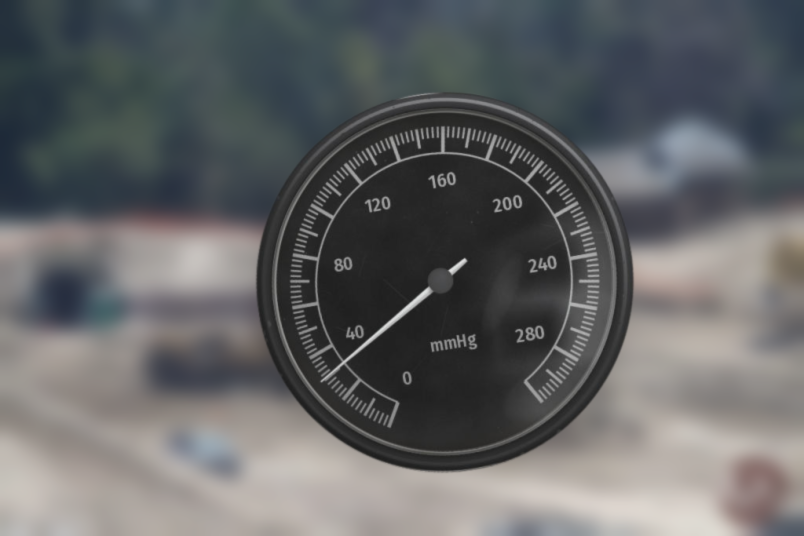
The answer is value=30 unit=mmHg
